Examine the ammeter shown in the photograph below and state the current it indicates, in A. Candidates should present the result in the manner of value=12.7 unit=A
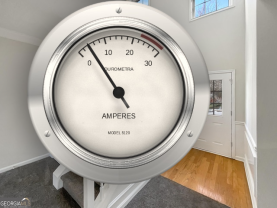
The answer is value=4 unit=A
